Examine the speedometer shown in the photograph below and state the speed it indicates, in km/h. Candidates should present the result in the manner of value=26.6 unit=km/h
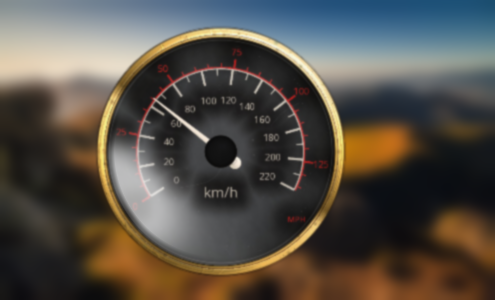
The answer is value=65 unit=km/h
